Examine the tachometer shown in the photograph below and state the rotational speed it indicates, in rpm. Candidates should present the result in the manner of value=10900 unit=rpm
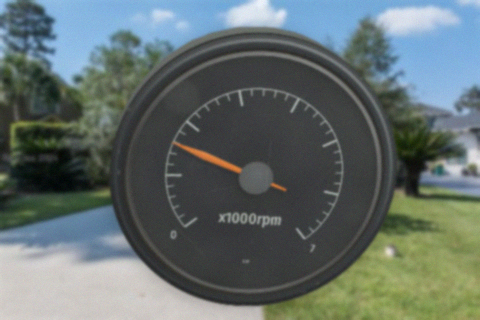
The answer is value=1600 unit=rpm
